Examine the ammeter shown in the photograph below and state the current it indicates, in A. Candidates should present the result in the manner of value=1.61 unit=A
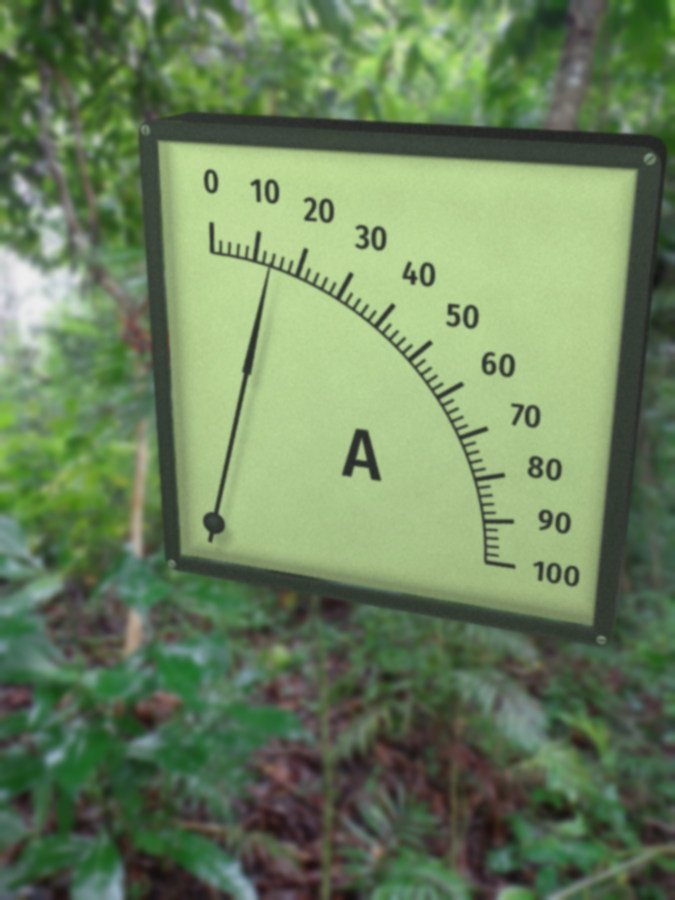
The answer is value=14 unit=A
